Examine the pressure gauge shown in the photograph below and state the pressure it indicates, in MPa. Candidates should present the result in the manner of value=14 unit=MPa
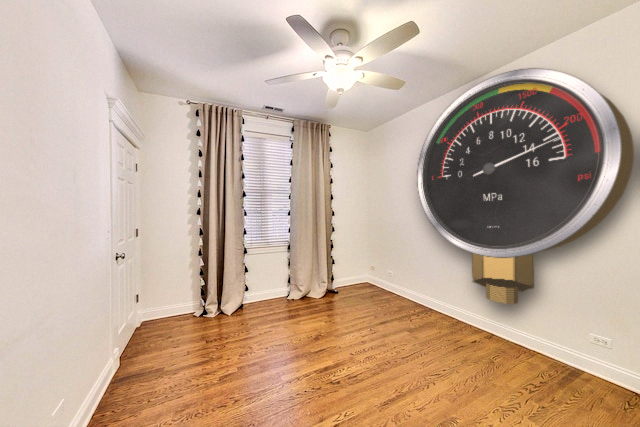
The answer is value=14.5 unit=MPa
